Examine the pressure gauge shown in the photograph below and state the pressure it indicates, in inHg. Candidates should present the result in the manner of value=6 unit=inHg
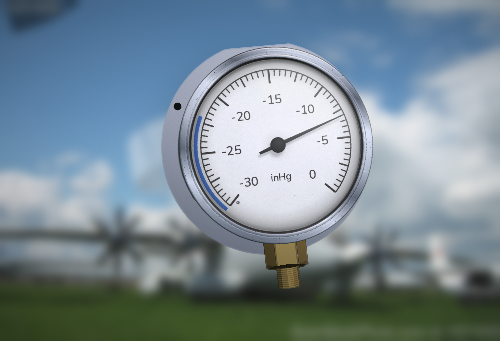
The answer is value=-7 unit=inHg
